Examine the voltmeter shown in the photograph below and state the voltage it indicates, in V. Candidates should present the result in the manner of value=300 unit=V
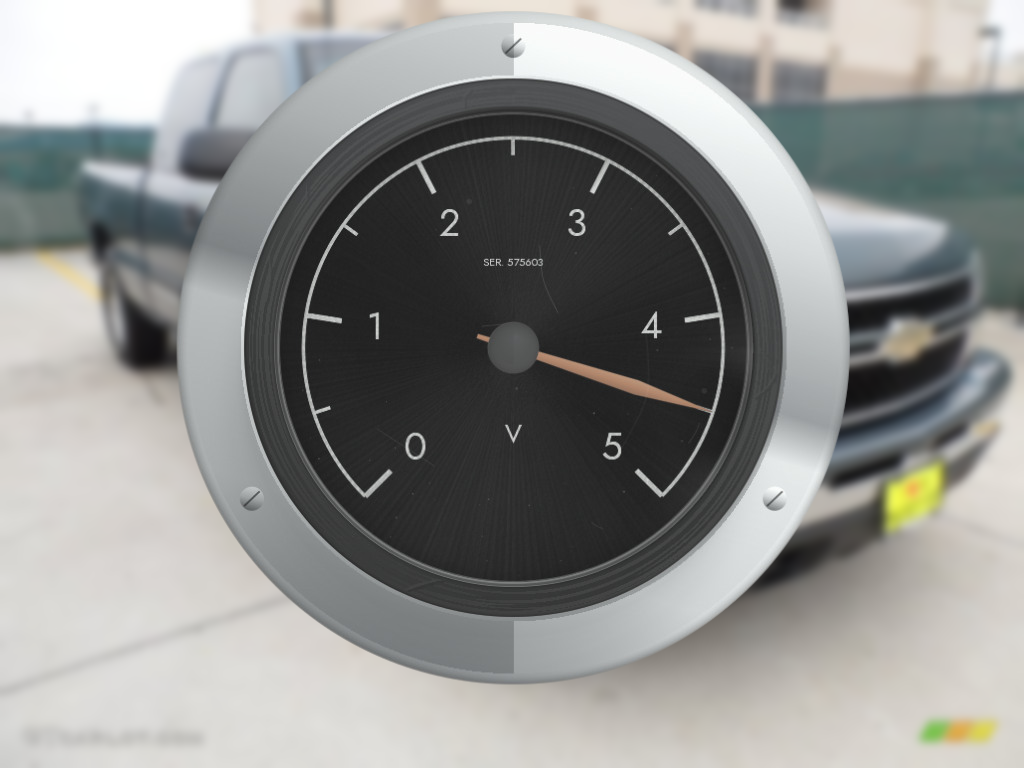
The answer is value=4.5 unit=V
